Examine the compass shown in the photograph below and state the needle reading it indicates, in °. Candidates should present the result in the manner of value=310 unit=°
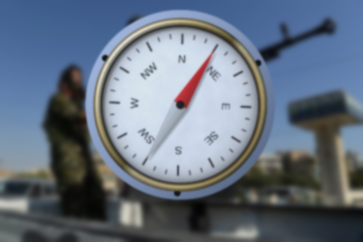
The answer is value=30 unit=°
